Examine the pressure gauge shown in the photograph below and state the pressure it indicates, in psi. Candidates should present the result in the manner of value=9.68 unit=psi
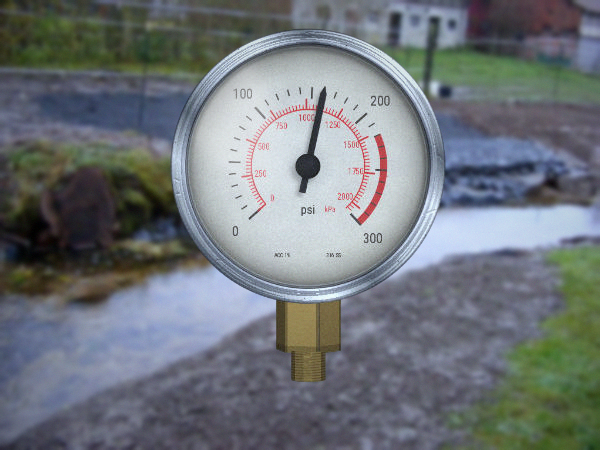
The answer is value=160 unit=psi
